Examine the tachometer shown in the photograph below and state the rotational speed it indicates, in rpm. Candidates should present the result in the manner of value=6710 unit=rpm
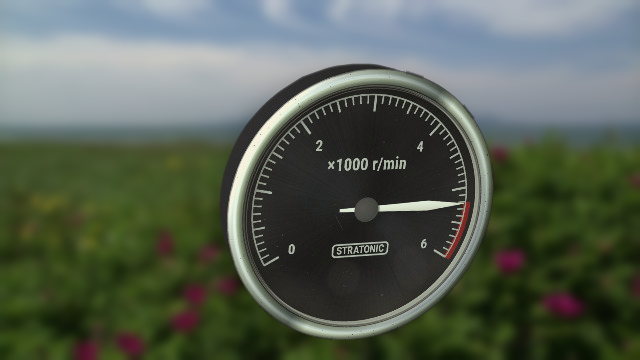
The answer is value=5200 unit=rpm
